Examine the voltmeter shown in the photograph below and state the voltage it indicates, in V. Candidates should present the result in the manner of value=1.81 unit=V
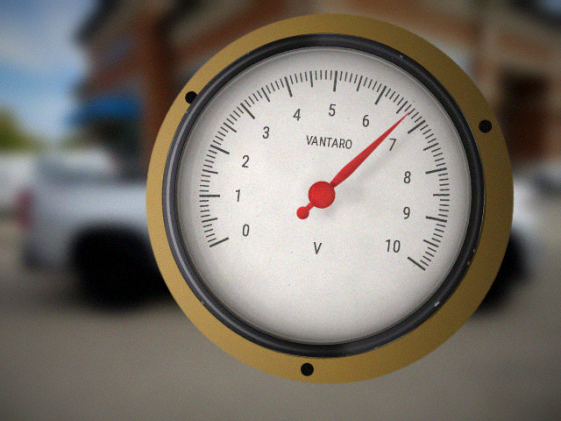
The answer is value=6.7 unit=V
